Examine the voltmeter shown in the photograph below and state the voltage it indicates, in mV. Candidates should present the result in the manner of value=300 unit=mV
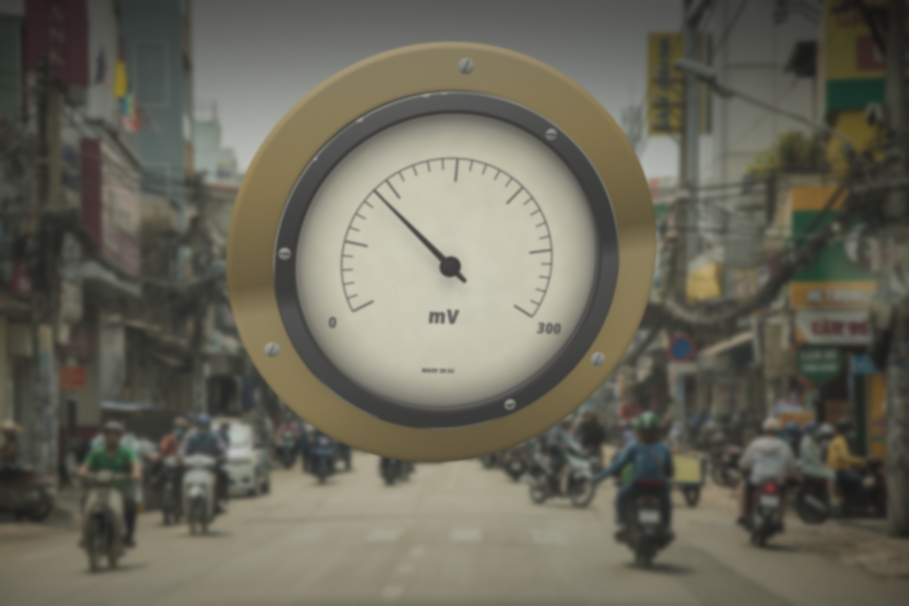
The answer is value=90 unit=mV
